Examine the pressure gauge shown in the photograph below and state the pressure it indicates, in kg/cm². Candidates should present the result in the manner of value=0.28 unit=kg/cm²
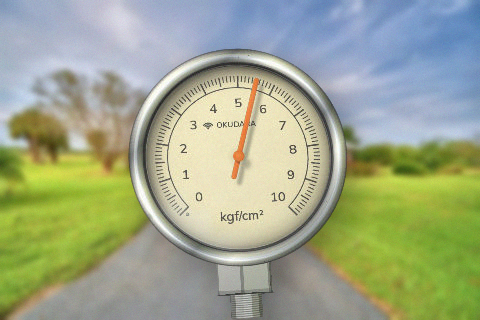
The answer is value=5.5 unit=kg/cm²
